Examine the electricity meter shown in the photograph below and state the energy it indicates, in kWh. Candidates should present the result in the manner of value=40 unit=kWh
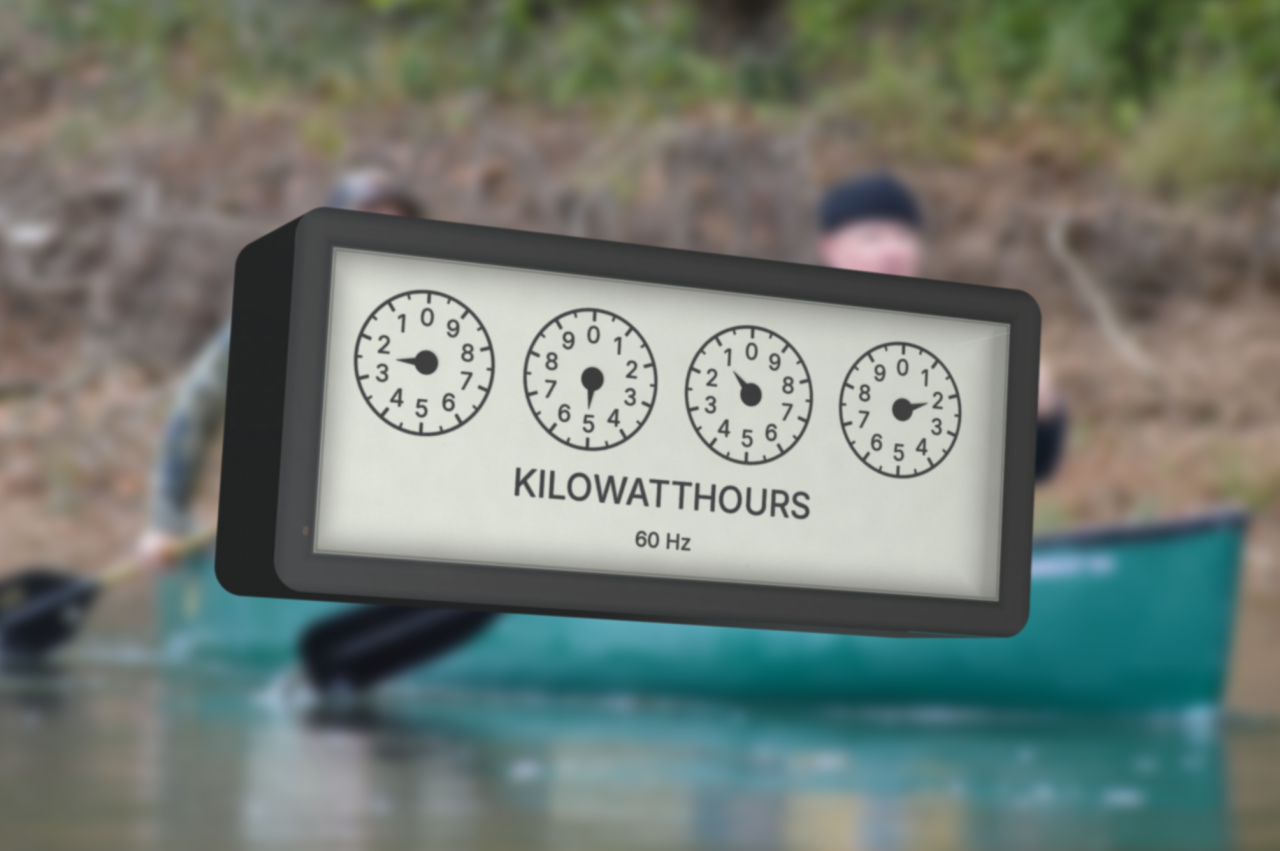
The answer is value=2512 unit=kWh
